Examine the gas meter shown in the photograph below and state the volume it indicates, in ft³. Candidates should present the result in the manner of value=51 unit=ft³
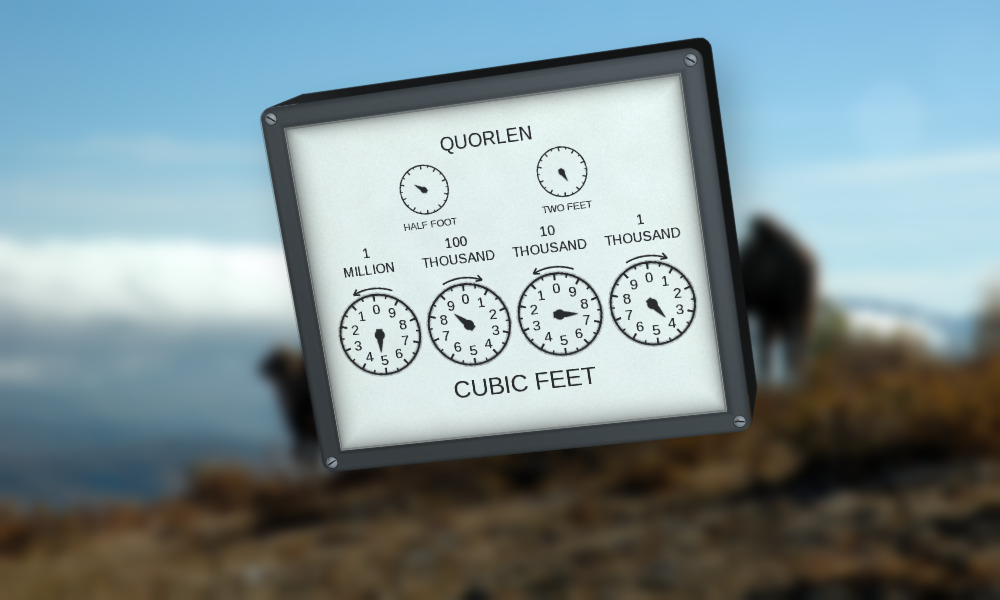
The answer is value=487400 unit=ft³
